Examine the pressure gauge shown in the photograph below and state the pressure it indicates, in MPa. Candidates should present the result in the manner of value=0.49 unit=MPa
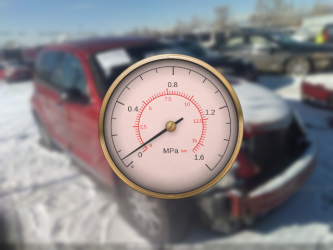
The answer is value=0.05 unit=MPa
